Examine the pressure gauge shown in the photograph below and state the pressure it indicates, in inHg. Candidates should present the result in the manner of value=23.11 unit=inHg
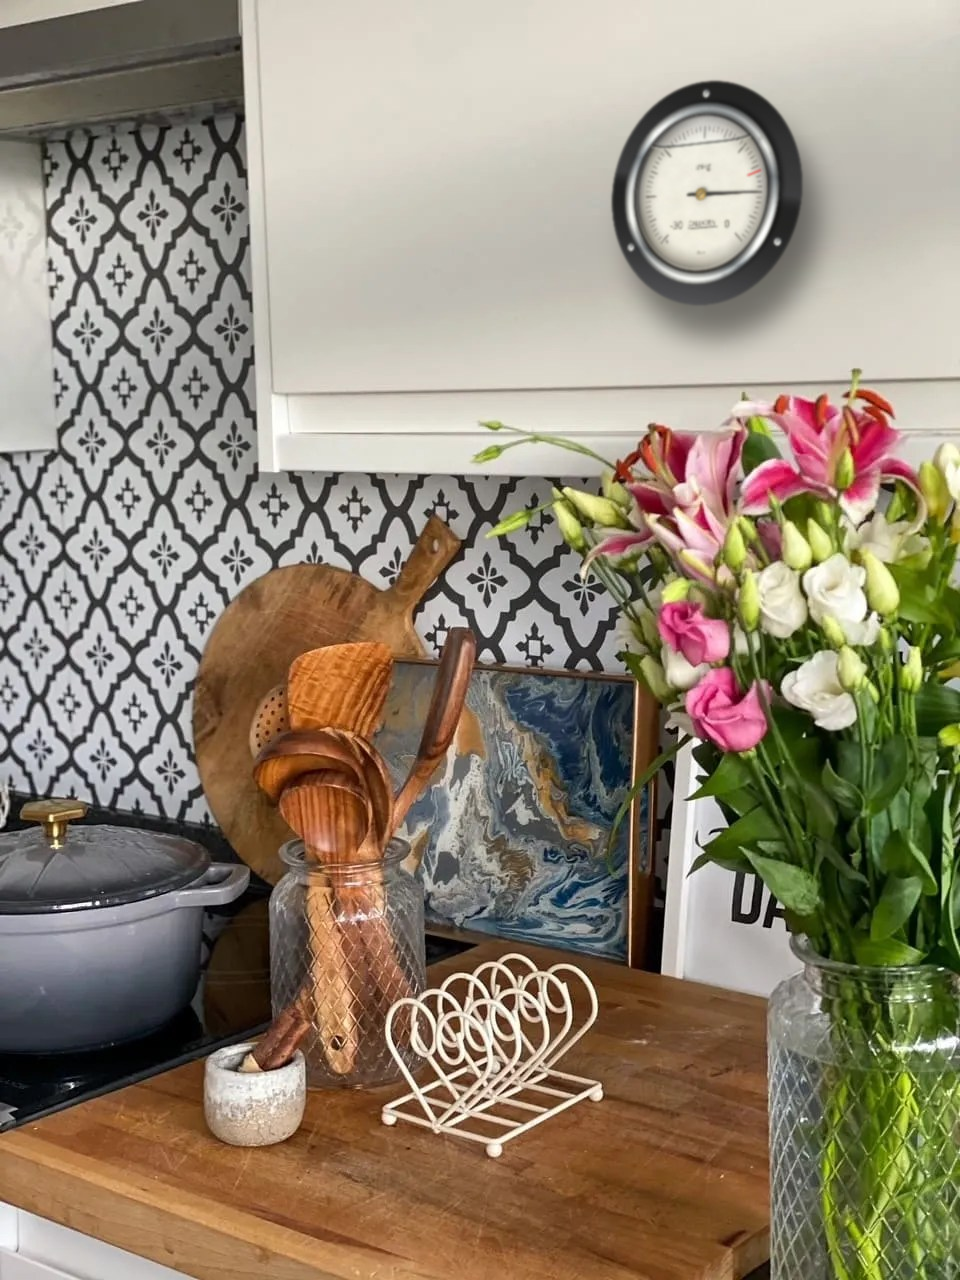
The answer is value=-5 unit=inHg
